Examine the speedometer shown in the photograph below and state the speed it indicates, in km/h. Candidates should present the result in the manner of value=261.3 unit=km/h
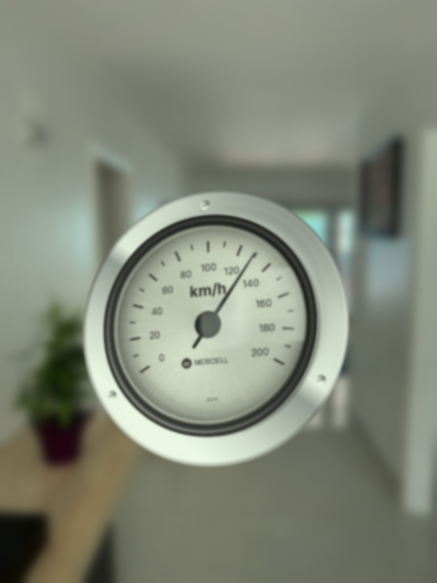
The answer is value=130 unit=km/h
